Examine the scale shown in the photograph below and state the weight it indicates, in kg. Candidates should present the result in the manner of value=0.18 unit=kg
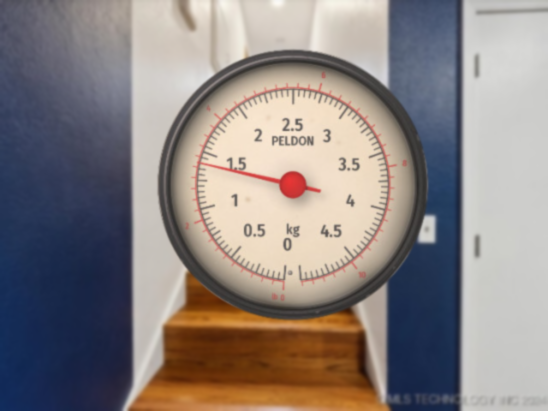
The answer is value=1.4 unit=kg
